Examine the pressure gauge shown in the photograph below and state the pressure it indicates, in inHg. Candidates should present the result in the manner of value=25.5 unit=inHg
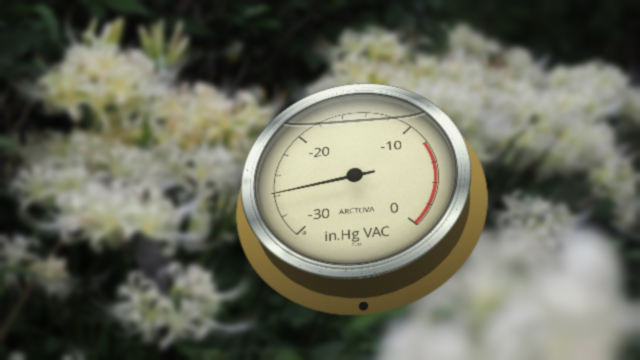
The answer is value=-26 unit=inHg
